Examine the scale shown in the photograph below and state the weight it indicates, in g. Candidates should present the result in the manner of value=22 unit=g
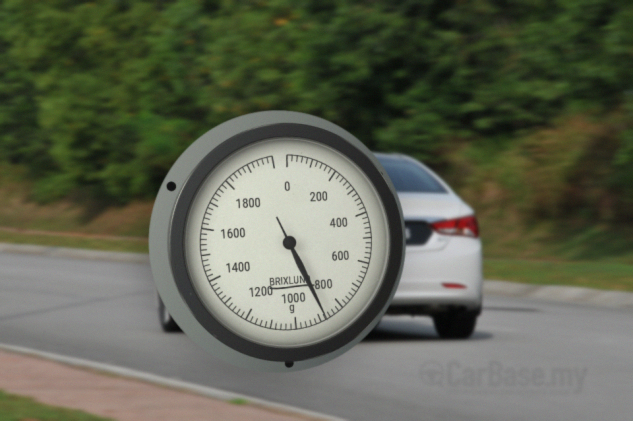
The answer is value=880 unit=g
